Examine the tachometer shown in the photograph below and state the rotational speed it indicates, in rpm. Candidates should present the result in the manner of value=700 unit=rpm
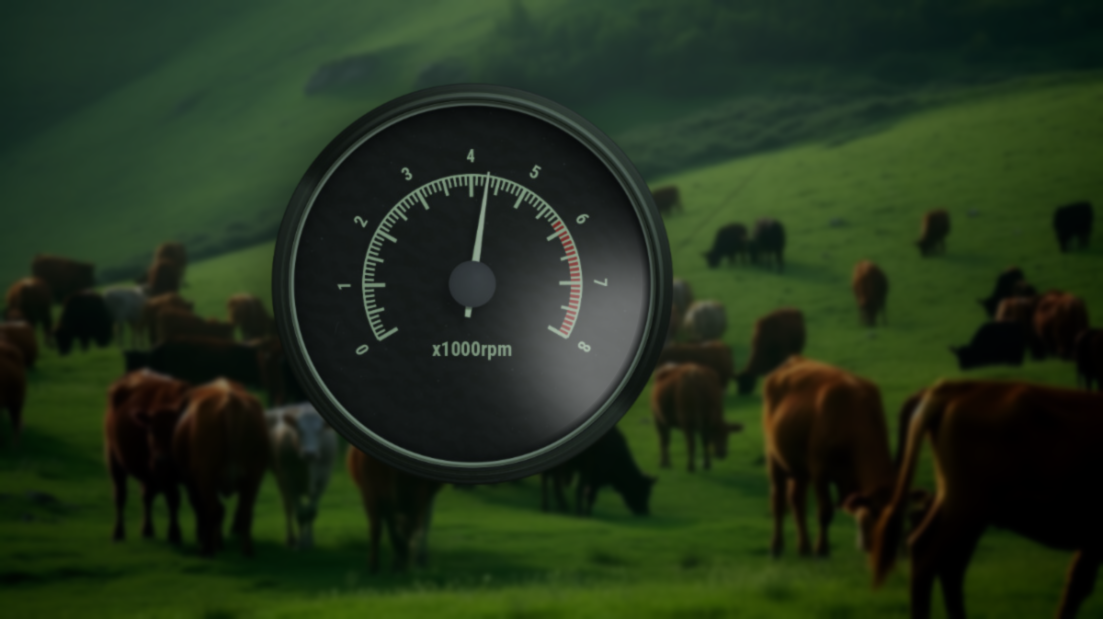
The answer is value=4300 unit=rpm
